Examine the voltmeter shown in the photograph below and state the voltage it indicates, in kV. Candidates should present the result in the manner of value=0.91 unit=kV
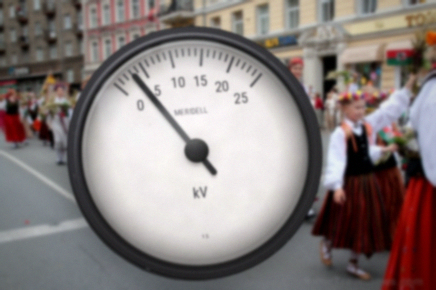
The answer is value=3 unit=kV
